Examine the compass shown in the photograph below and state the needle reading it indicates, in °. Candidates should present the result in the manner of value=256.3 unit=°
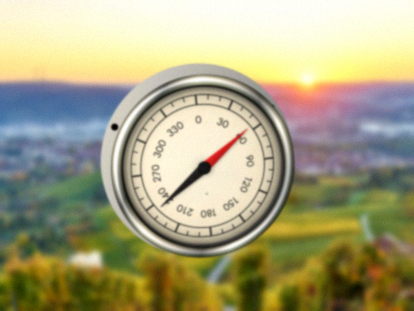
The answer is value=55 unit=°
